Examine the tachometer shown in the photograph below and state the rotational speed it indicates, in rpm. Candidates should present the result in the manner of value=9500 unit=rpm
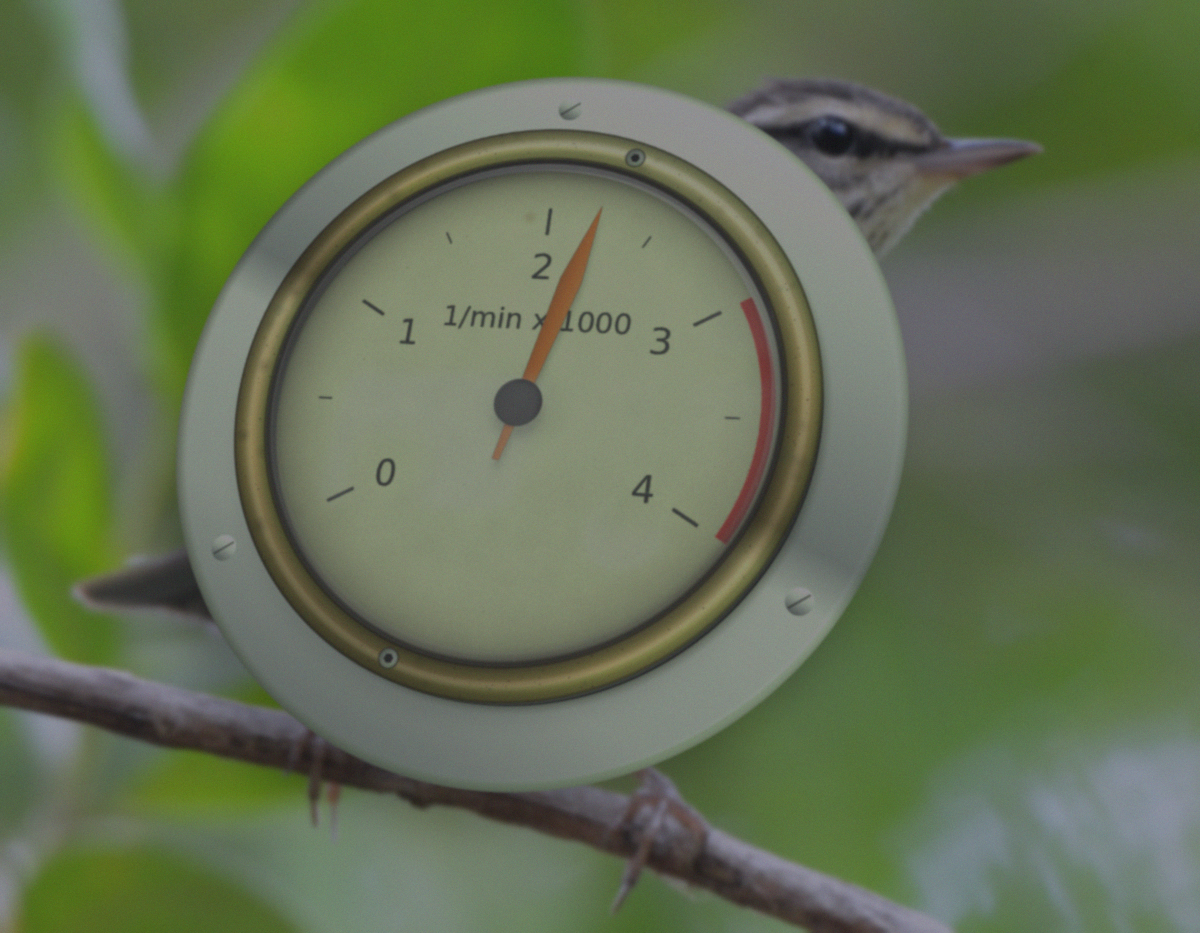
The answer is value=2250 unit=rpm
